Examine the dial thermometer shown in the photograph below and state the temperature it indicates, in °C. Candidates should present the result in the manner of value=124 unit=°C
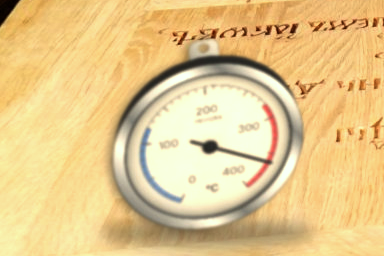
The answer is value=360 unit=°C
